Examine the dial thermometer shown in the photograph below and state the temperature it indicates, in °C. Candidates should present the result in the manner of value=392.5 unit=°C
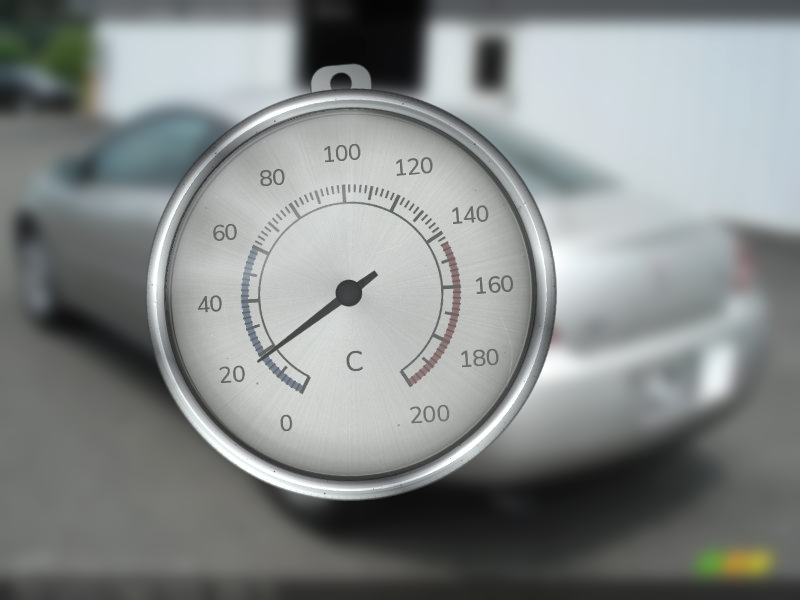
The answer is value=18 unit=°C
